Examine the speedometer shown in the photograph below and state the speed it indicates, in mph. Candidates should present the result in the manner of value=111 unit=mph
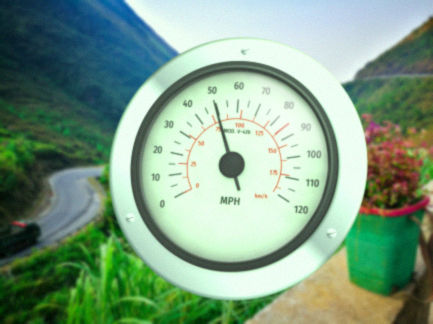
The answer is value=50 unit=mph
